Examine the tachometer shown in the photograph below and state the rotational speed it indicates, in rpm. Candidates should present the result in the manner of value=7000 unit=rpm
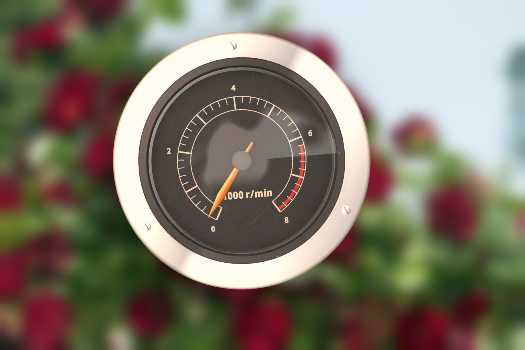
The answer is value=200 unit=rpm
